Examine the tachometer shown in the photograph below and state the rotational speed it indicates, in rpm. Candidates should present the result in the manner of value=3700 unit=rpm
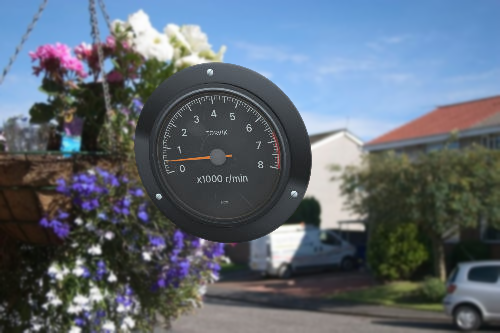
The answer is value=500 unit=rpm
